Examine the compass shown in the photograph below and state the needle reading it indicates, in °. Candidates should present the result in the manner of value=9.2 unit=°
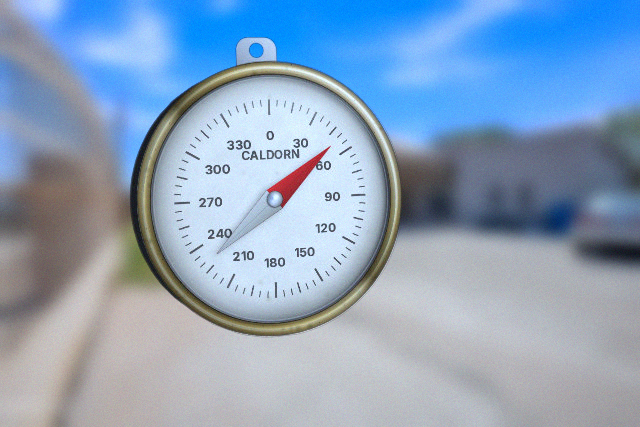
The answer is value=50 unit=°
